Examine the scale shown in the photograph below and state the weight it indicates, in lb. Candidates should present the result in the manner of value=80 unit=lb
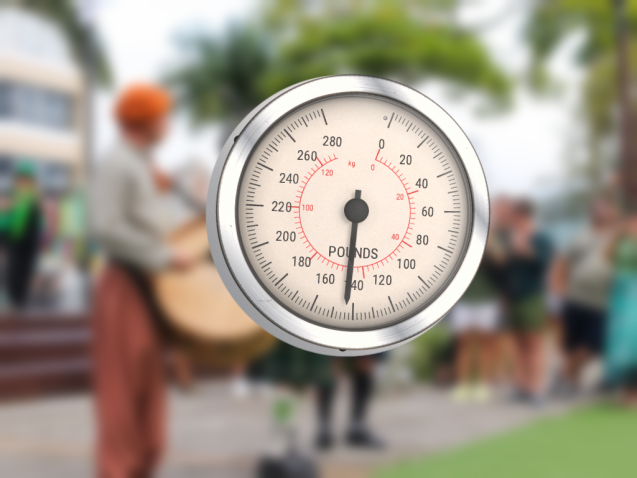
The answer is value=144 unit=lb
